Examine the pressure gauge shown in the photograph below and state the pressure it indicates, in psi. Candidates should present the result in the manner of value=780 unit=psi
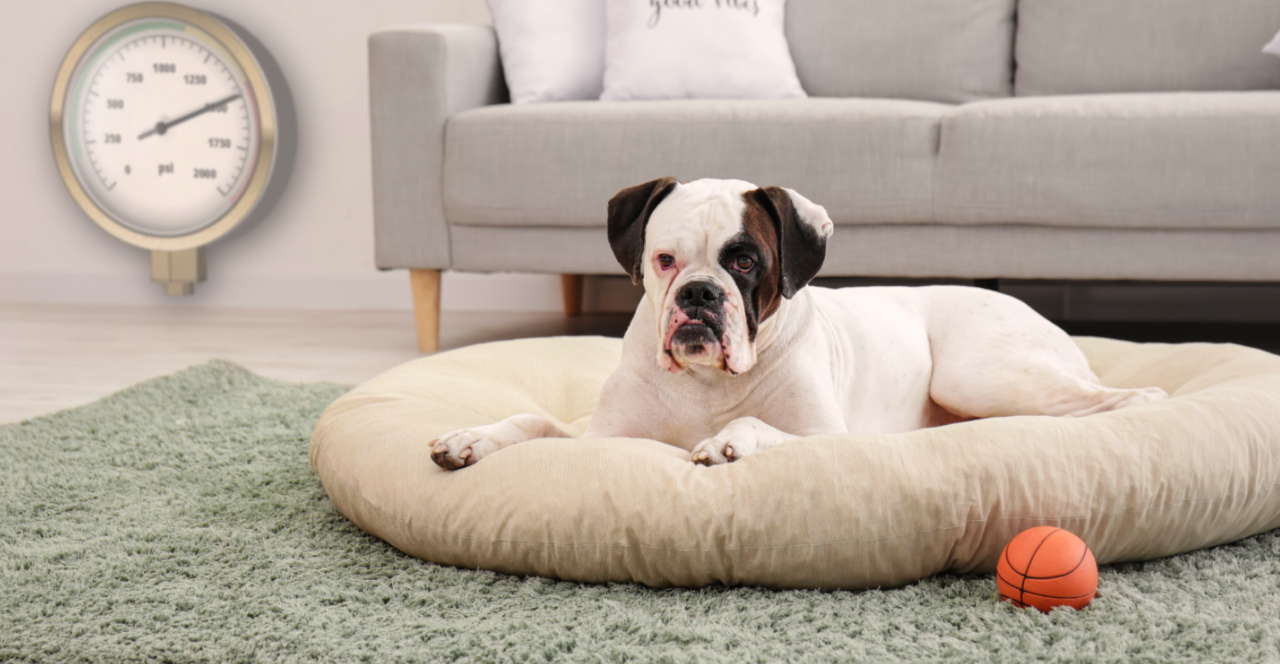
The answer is value=1500 unit=psi
